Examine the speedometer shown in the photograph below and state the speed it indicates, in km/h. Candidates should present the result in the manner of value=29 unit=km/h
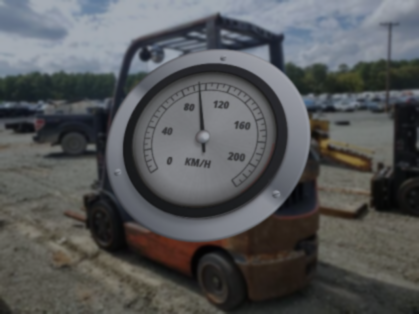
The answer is value=95 unit=km/h
